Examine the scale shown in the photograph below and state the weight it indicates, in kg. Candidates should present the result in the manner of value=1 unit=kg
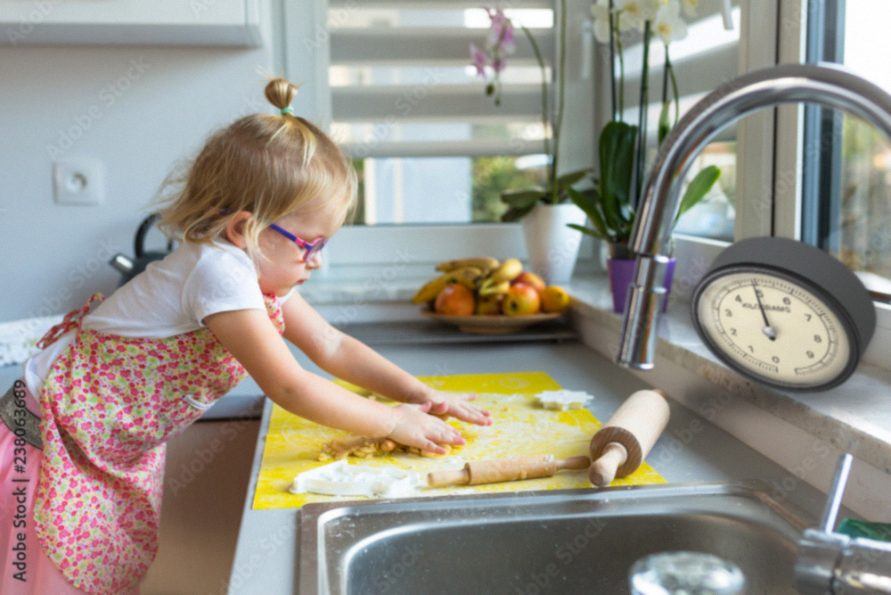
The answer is value=5 unit=kg
